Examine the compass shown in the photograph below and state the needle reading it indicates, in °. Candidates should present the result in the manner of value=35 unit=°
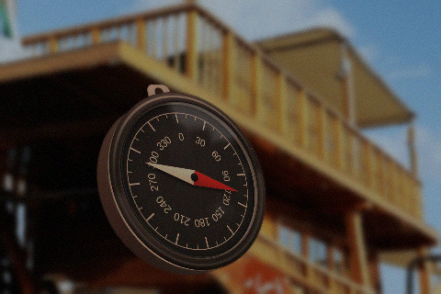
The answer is value=110 unit=°
